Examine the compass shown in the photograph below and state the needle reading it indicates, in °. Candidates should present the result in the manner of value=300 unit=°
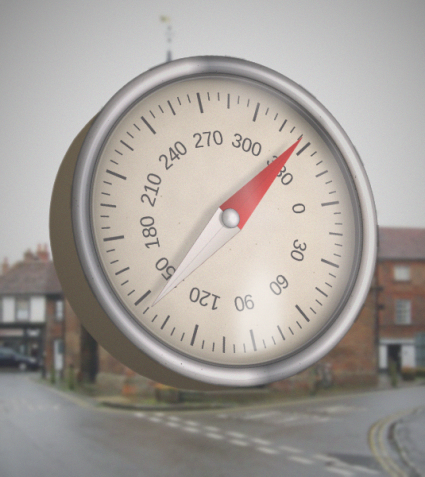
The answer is value=325 unit=°
